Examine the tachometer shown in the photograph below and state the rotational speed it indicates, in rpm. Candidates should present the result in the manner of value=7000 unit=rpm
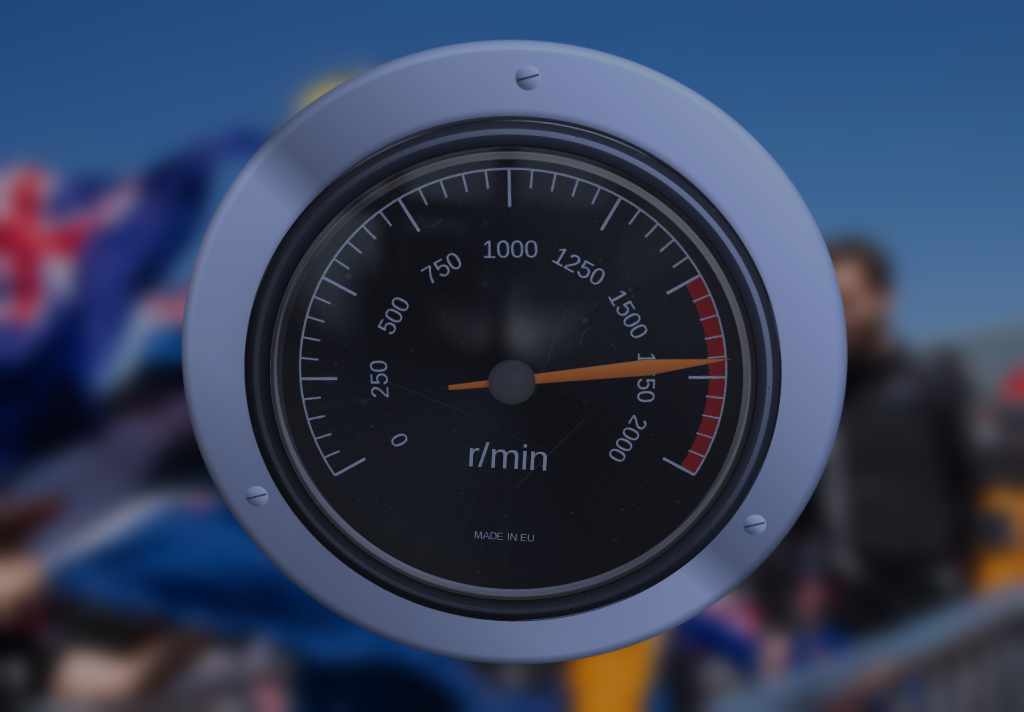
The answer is value=1700 unit=rpm
